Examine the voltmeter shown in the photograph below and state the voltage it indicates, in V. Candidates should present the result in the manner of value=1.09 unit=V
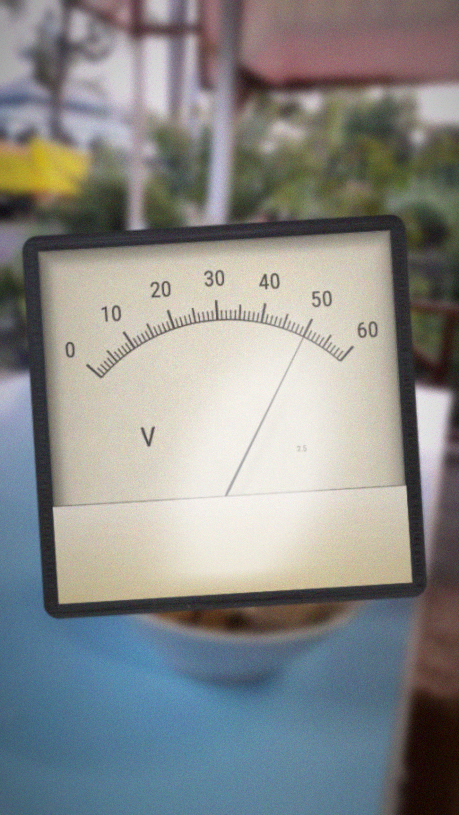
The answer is value=50 unit=V
